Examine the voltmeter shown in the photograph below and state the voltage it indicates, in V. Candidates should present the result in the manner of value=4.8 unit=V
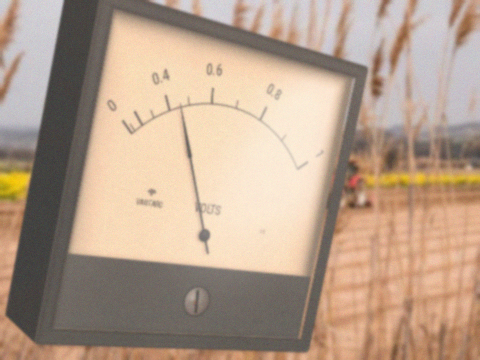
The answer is value=0.45 unit=V
